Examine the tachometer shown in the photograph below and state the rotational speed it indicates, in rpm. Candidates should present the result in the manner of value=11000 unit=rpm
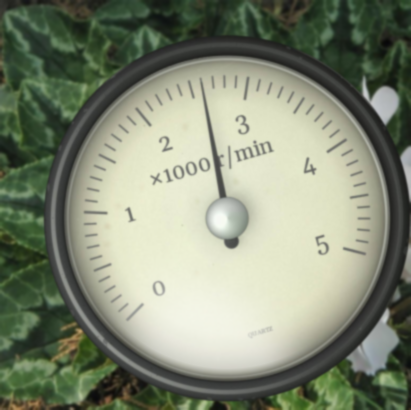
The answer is value=2600 unit=rpm
